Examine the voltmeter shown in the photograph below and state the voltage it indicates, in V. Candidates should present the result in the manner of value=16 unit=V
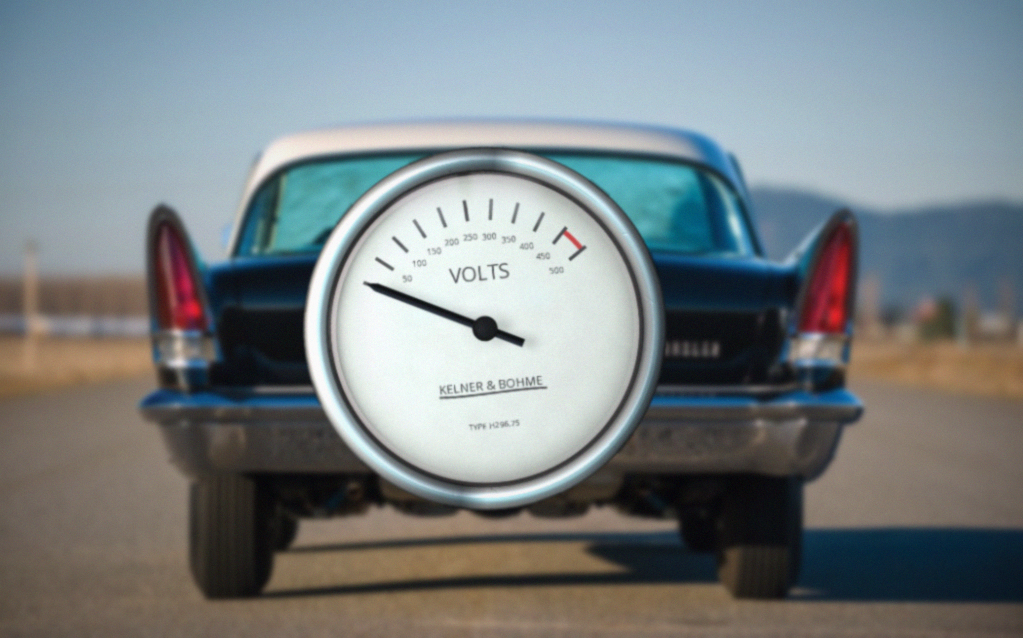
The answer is value=0 unit=V
